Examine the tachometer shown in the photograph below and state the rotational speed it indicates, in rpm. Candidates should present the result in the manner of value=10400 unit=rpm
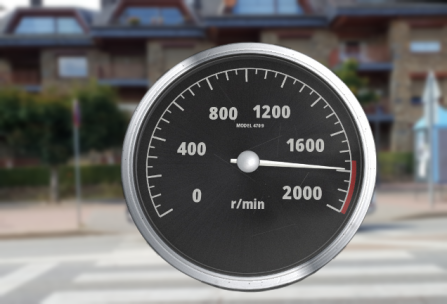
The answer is value=1800 unit=rpm
